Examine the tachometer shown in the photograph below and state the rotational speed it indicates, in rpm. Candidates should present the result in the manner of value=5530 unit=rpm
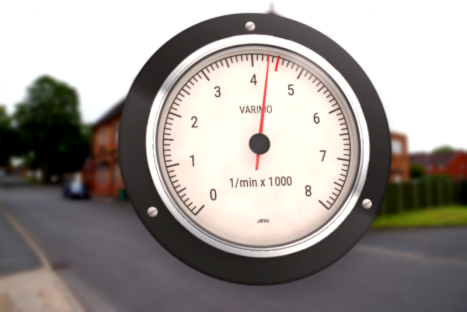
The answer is value=4300 unit=rpm
